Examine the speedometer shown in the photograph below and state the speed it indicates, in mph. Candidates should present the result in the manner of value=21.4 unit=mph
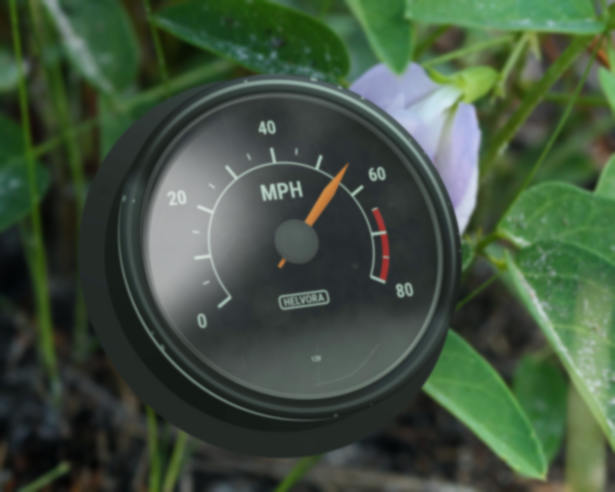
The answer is value=55 unit=mph
